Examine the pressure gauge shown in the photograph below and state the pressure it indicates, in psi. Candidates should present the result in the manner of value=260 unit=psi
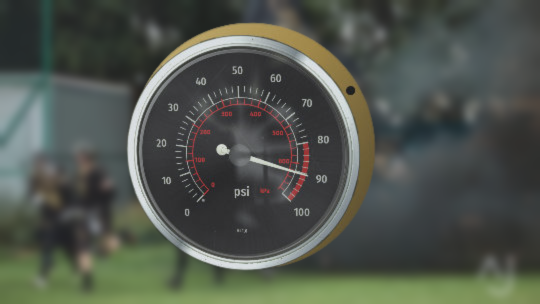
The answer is value=90 unit=psi
